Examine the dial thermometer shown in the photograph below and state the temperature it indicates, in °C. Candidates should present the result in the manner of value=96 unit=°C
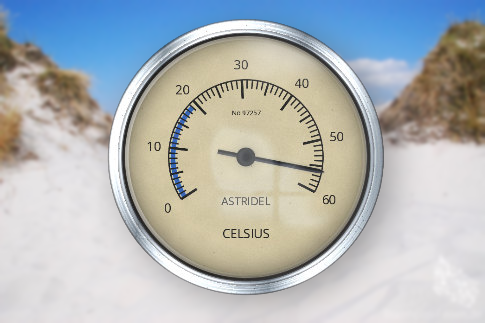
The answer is value=56 unit=°C
